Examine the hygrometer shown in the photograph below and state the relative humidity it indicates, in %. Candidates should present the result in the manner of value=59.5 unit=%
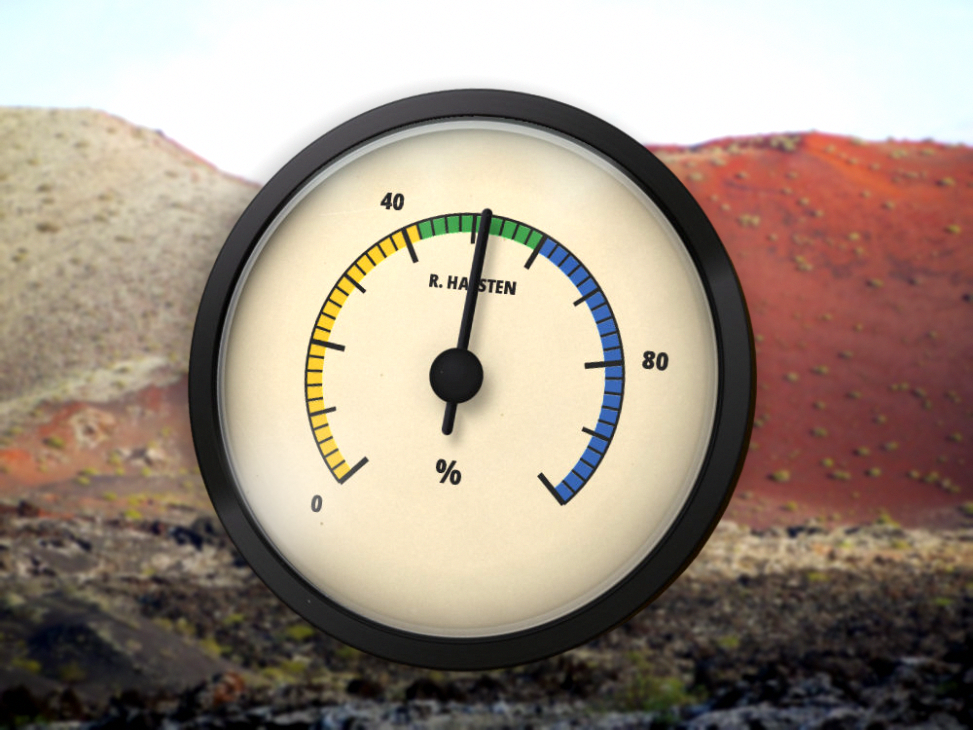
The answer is value=52 unit=%
